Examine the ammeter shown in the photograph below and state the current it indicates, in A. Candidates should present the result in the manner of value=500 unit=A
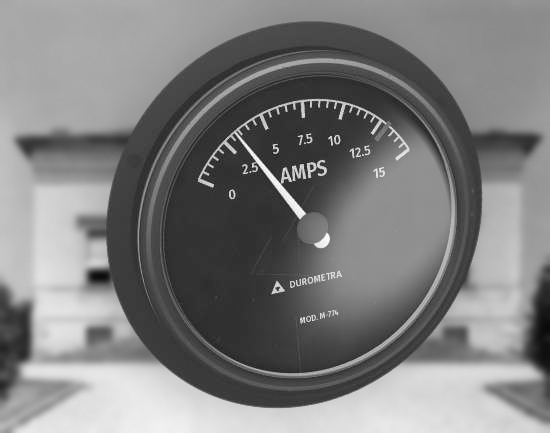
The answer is value=3.25 unit=A
